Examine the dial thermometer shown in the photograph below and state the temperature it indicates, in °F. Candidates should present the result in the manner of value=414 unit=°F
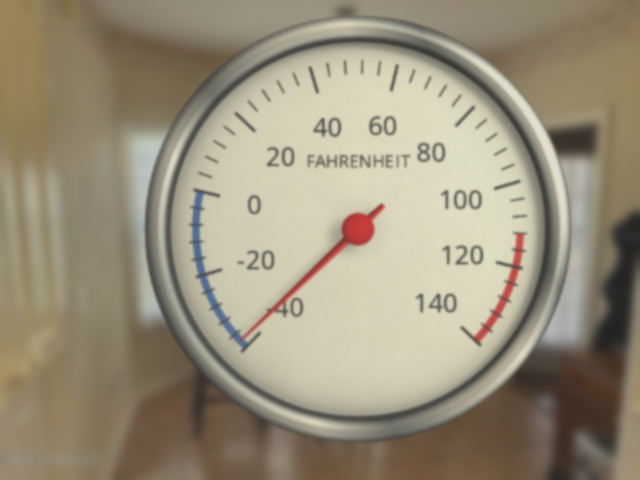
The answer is value=-38 unit=°F
